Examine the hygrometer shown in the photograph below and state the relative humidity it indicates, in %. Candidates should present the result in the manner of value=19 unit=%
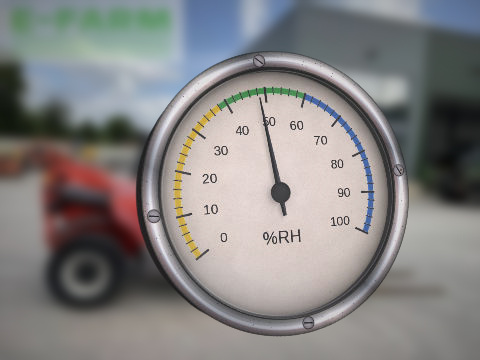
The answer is value=48 unit=%
